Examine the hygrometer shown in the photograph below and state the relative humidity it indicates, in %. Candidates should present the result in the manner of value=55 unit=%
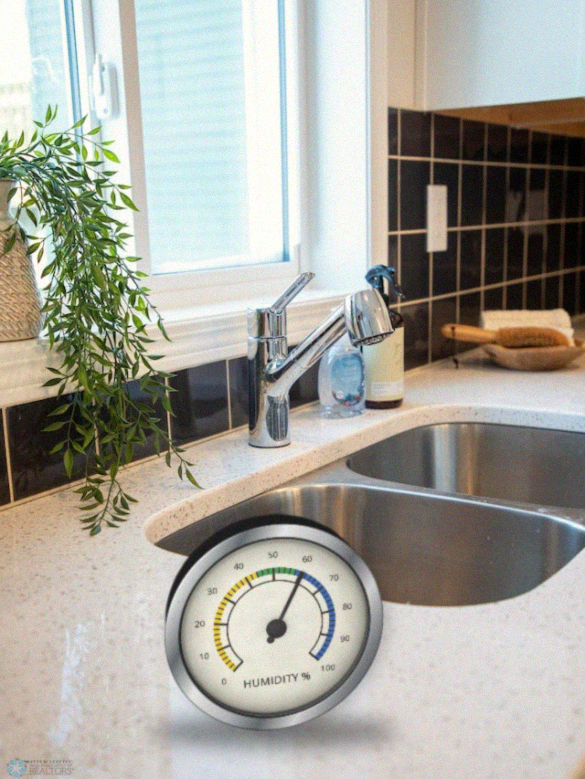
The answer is value=60 unit=%
